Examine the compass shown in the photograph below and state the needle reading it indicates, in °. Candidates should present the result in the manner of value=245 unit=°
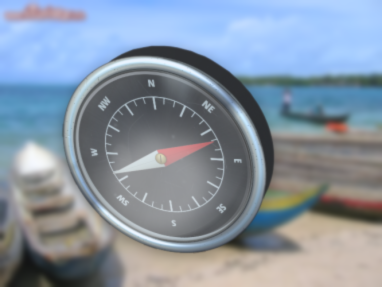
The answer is value=70 unit=°
